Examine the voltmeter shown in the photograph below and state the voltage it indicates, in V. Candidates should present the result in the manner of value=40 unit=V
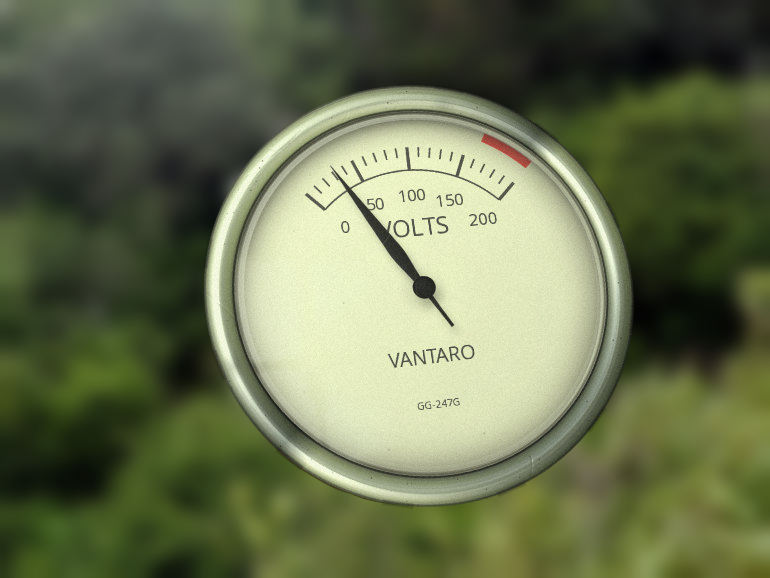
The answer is value=30 unit=V
